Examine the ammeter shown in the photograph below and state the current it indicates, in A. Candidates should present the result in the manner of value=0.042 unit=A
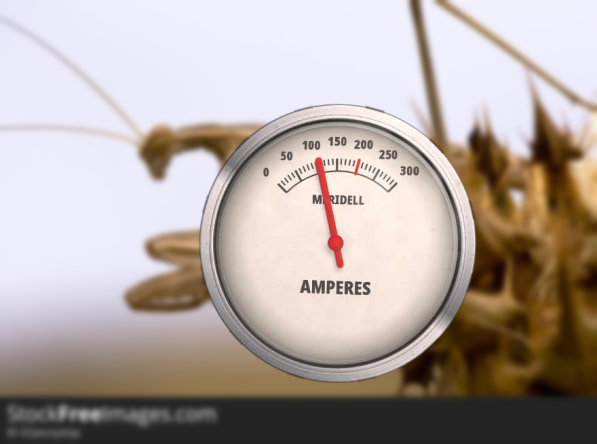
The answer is value=110 unit=A
